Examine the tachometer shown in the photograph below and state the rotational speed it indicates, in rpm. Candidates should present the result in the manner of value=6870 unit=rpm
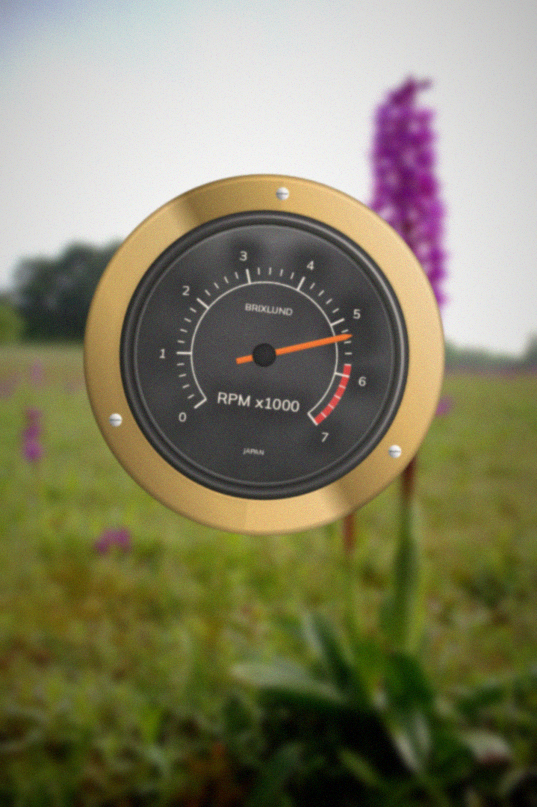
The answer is value=5300 unit=rpm
